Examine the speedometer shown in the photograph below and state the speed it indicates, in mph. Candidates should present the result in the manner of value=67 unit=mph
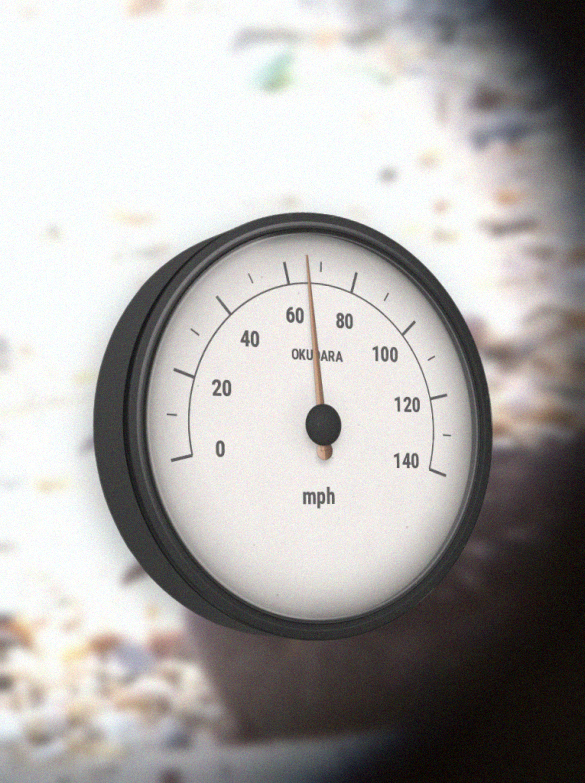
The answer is value=65 unit=mph
